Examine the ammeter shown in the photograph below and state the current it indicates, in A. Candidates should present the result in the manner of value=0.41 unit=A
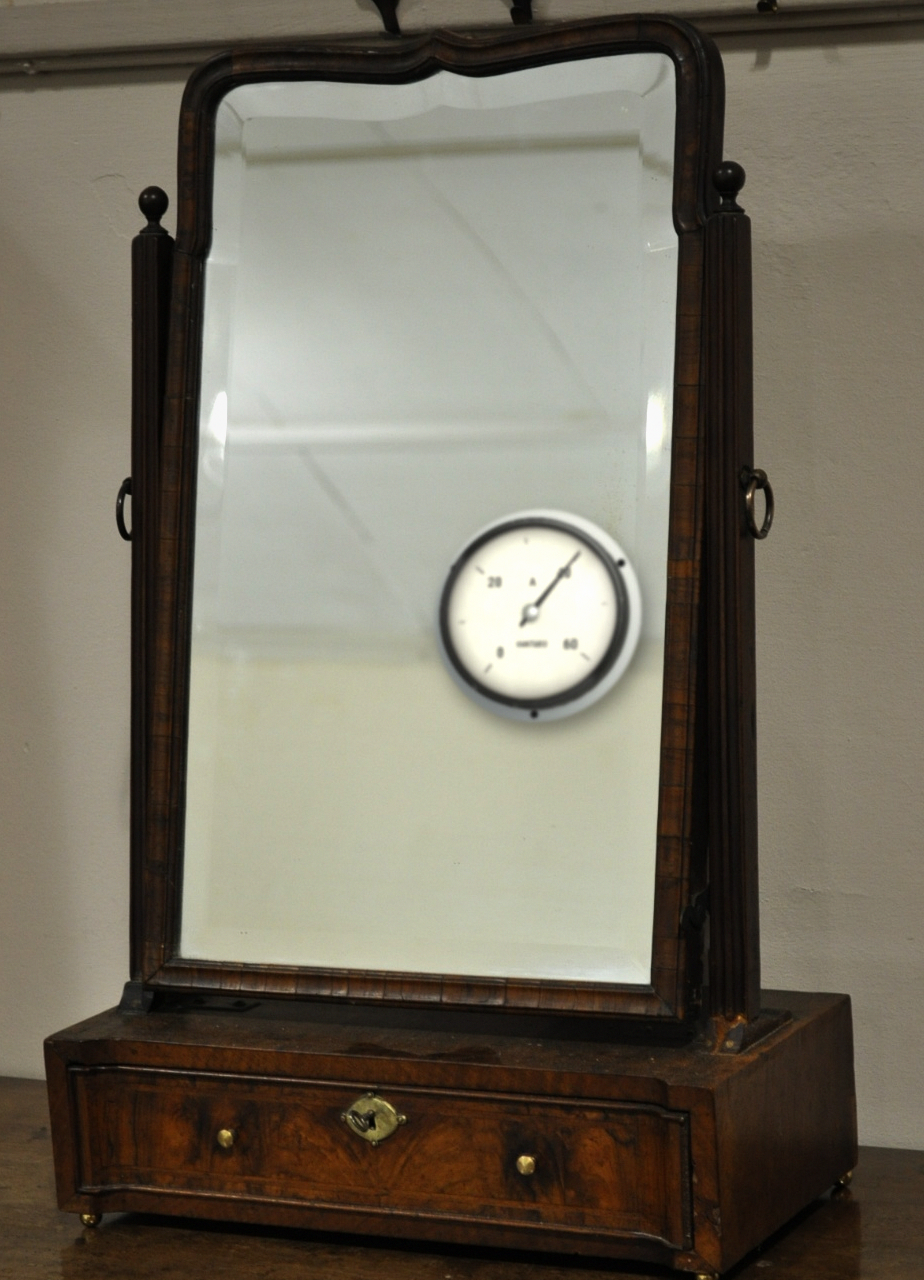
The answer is value=40 unit=A
